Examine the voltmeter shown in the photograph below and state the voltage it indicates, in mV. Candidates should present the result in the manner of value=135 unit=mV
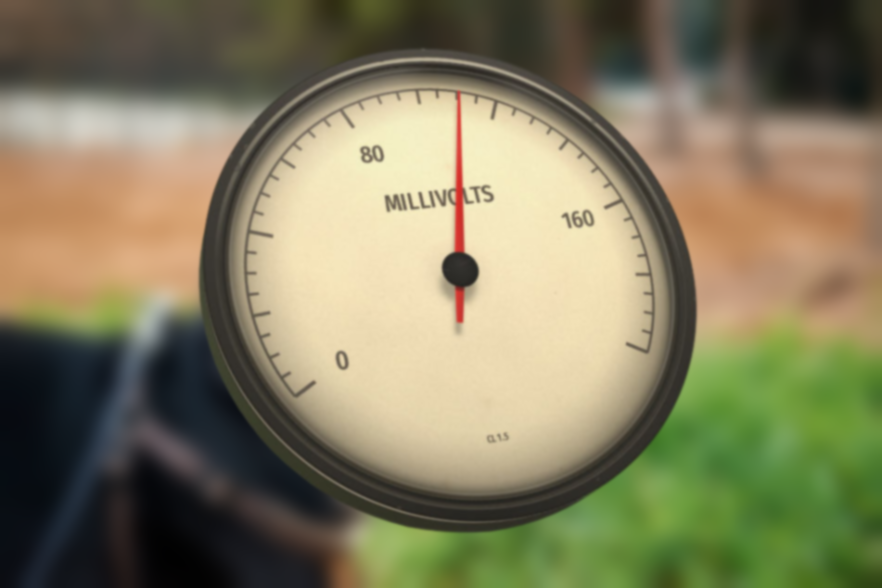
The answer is value=110 unit=mV
